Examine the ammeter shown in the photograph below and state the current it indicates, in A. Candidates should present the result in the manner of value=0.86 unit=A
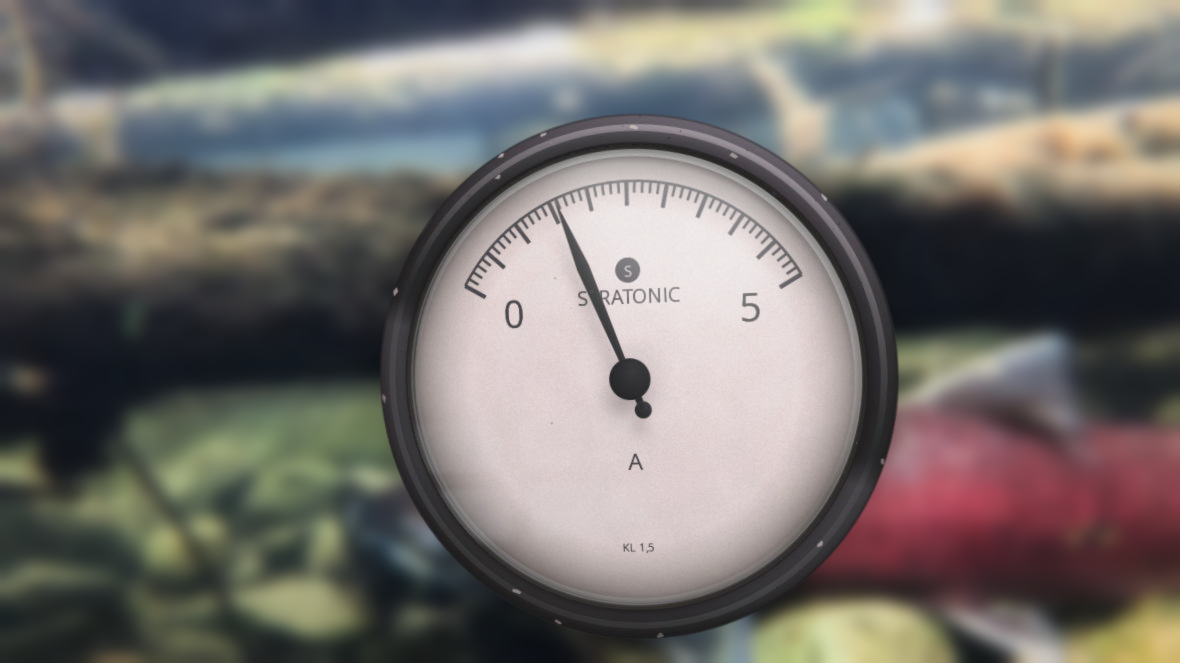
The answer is value=1.6 unit=A
